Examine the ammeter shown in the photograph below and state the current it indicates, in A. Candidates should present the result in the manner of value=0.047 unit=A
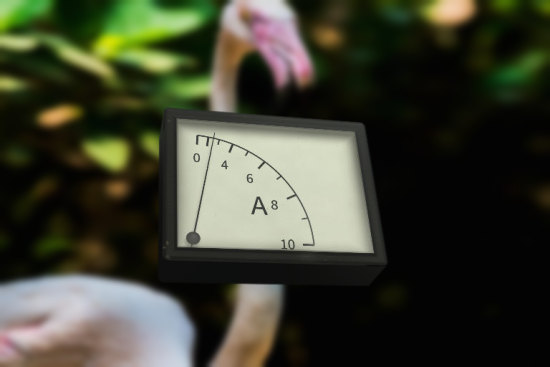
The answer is value=2.5 unit=A
